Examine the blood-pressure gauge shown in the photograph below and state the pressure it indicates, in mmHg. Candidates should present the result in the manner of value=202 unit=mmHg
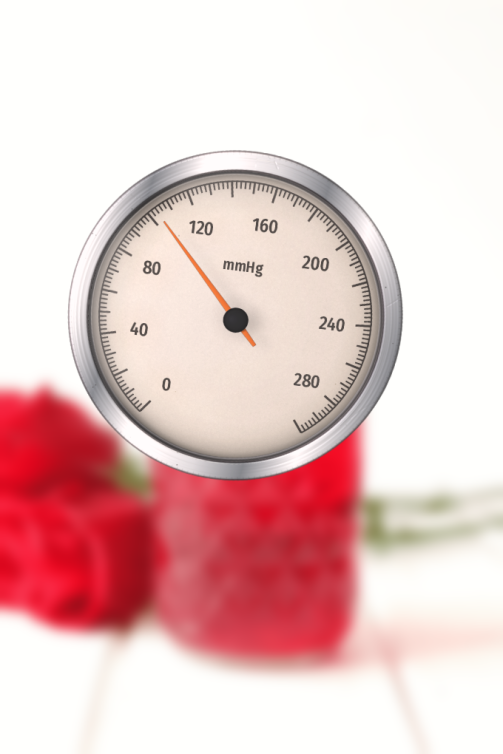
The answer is value=104 unit=mmHg
